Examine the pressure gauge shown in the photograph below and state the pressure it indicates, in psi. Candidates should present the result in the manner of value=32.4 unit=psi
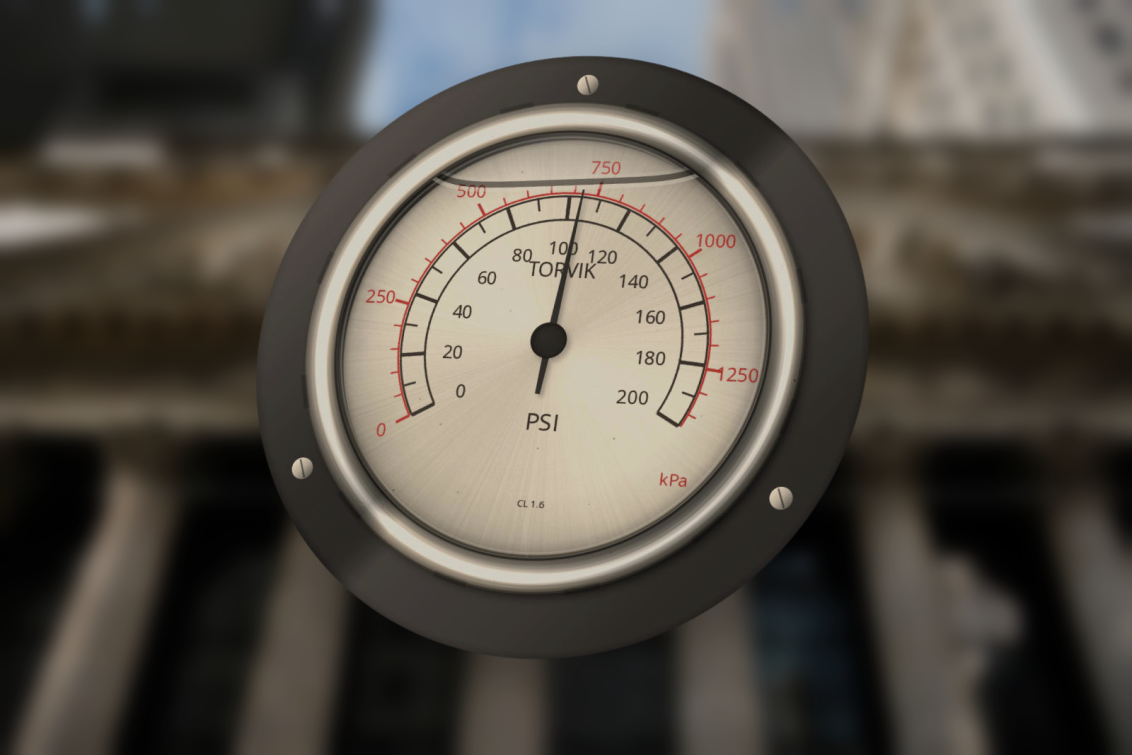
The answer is value=105 unit=psi
